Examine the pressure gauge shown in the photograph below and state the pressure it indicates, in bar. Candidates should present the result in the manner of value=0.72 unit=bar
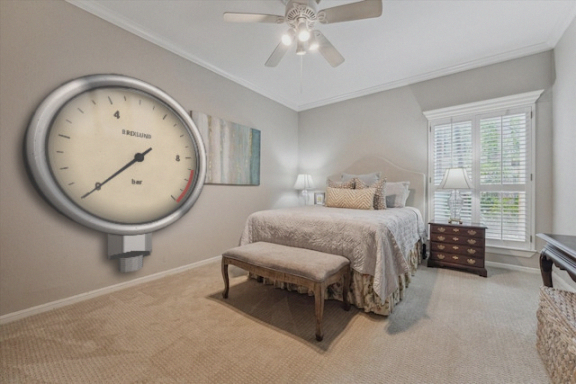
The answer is value=0 unit=bar
